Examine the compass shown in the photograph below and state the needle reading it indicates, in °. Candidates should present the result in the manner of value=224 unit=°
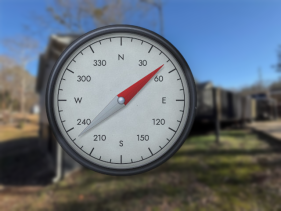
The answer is value=50 unit=°
